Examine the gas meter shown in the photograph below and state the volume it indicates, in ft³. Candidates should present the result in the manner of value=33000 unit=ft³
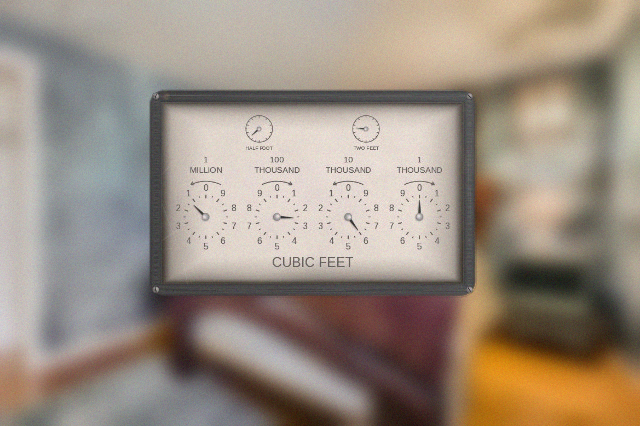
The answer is value=126000 unit=ft³
